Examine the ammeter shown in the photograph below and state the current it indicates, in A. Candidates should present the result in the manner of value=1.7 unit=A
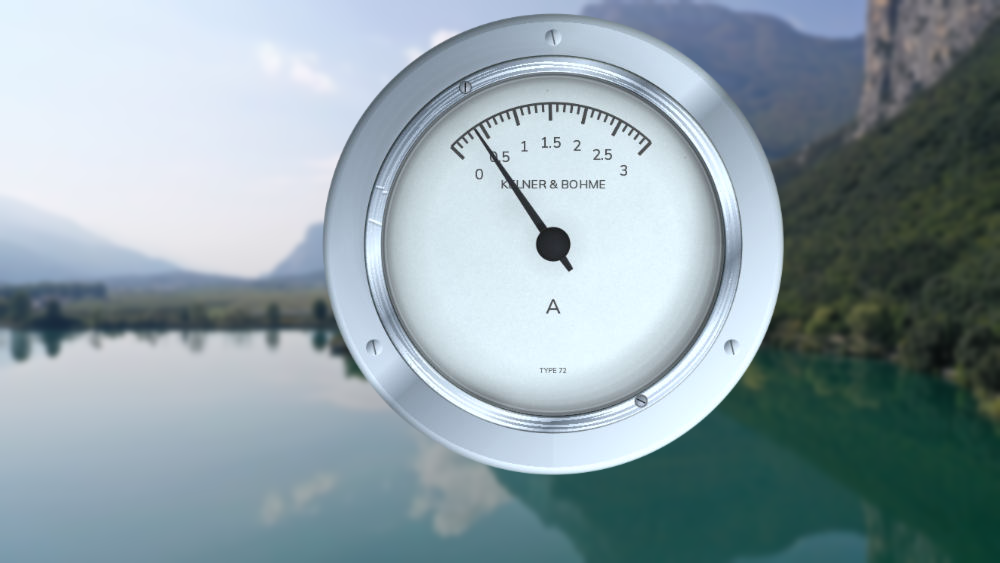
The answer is value=0.4 unit=A
